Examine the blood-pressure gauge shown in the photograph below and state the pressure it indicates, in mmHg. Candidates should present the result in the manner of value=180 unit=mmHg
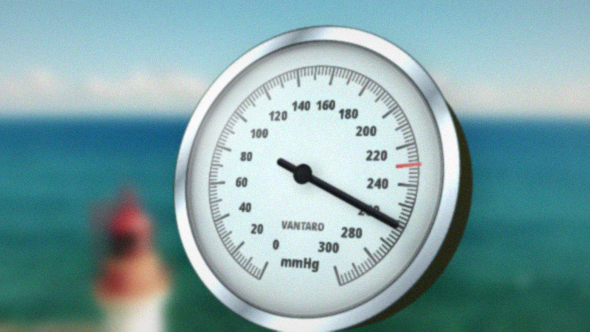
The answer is value=260 unit=mmHg
